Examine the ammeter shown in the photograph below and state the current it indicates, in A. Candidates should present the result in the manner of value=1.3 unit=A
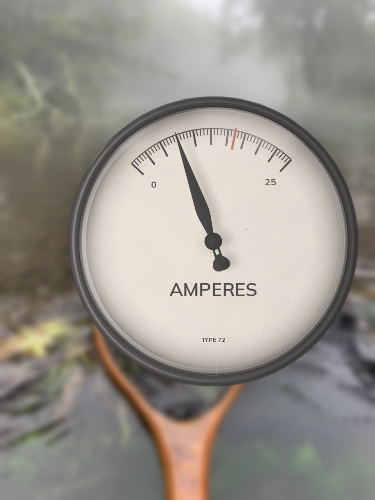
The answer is value=7.5 unit=A
